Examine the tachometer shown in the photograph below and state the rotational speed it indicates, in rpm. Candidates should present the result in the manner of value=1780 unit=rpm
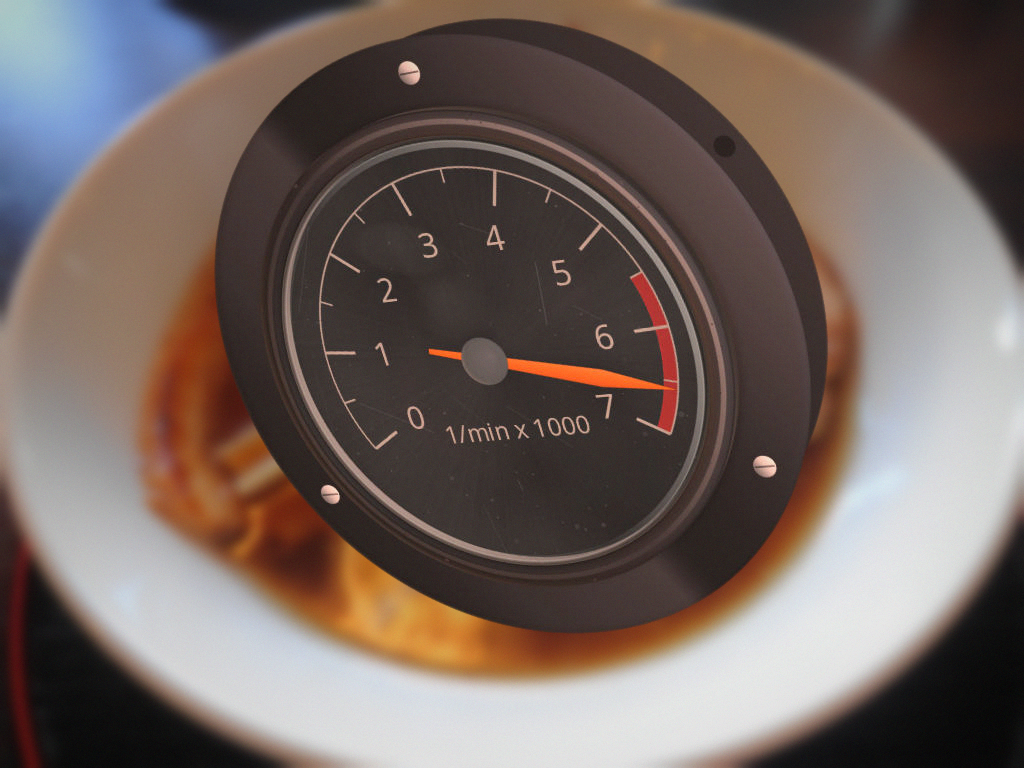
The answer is value=6500 unit=rpm
